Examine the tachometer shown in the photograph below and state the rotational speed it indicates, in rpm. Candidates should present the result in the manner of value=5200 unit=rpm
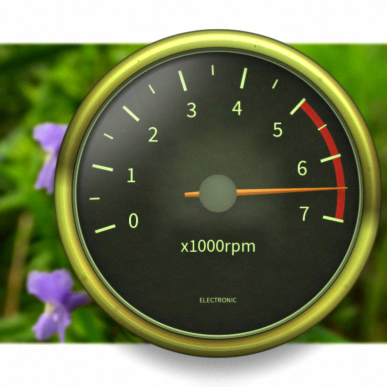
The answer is value=6500 unit=rpm
